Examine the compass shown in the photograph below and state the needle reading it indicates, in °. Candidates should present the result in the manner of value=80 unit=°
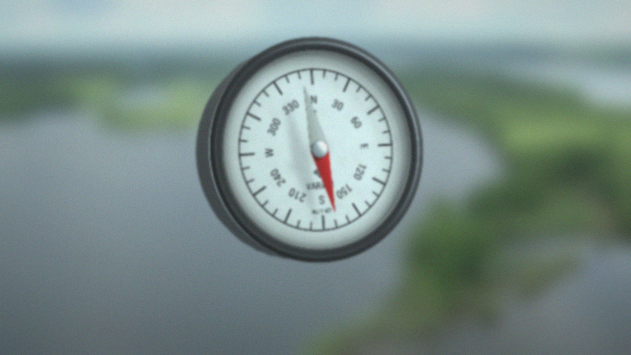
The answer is value=170 unit=°
